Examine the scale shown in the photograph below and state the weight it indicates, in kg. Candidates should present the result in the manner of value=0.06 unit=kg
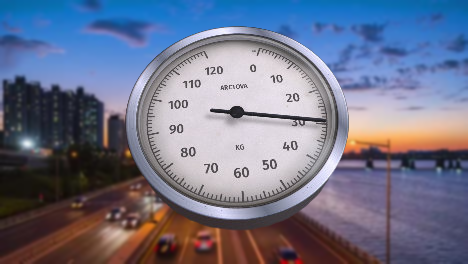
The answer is value=30 unit=kg
